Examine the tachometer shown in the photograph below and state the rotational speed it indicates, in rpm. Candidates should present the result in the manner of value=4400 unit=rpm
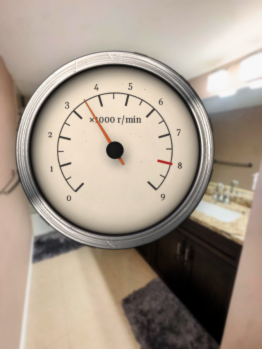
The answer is value=3500 unit=rpm
